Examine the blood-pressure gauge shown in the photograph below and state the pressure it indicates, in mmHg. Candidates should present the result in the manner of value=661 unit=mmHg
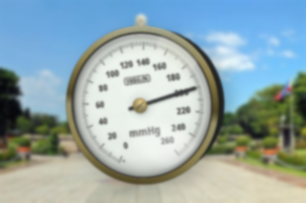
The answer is value=200 unit=mmHg
